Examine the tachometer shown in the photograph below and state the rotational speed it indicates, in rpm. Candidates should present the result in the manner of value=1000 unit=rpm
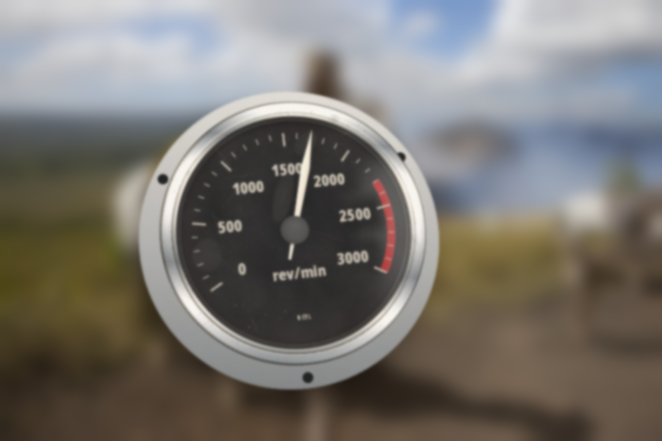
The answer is value=1700 unit=rpm
